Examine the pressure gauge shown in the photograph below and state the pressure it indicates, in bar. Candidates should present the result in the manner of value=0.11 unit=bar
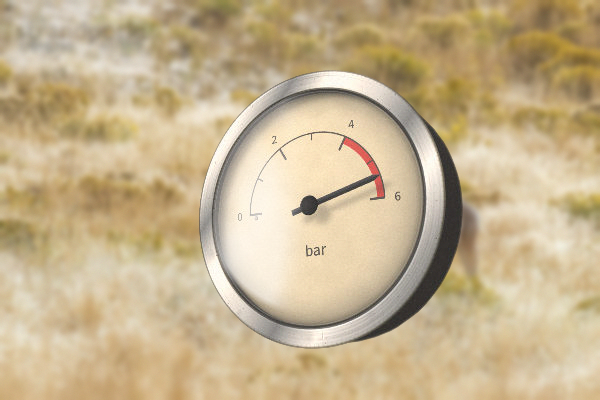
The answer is value=5.5 unit=bar
